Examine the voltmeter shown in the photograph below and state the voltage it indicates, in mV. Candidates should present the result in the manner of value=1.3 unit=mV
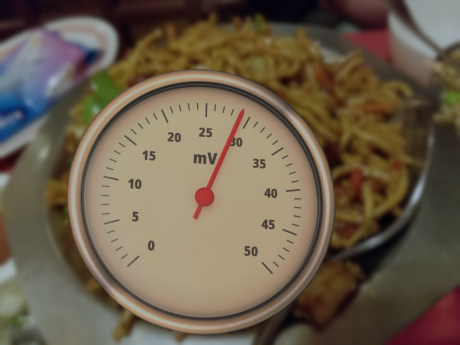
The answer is value=29 unit=mV
